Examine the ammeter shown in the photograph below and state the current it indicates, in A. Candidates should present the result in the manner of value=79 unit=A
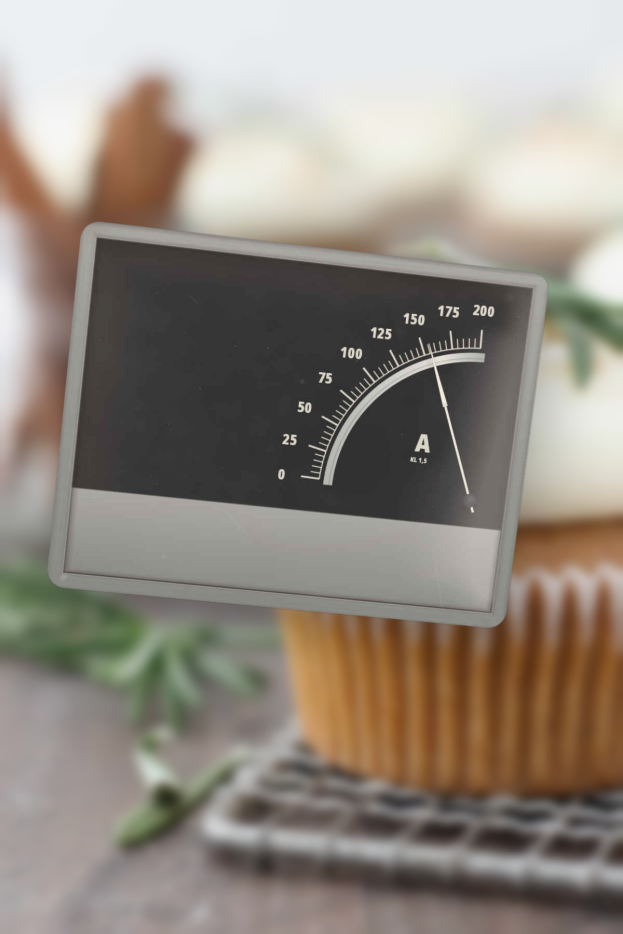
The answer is value=155 unit=A
